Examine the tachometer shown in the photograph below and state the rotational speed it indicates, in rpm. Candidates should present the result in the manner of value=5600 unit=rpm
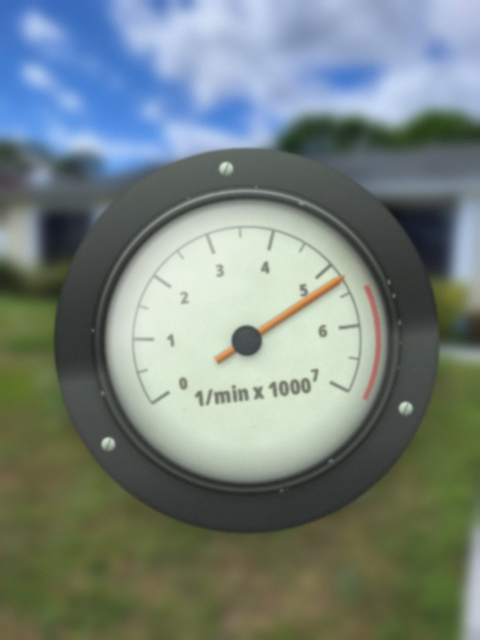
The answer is value=5250 unit=rpm
